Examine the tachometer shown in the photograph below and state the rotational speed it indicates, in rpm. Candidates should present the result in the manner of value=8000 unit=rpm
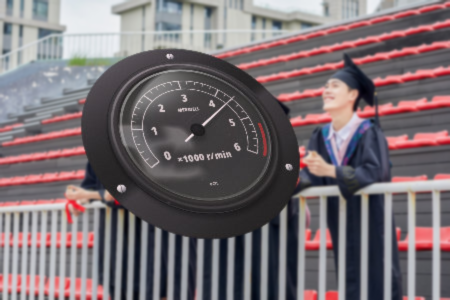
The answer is value=4400 unit=rpm
